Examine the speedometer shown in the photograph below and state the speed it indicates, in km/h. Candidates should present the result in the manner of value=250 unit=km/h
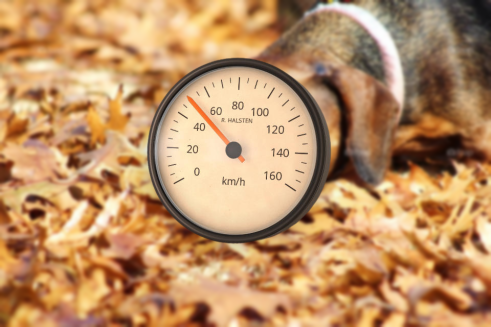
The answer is value=50 unit=km/h
